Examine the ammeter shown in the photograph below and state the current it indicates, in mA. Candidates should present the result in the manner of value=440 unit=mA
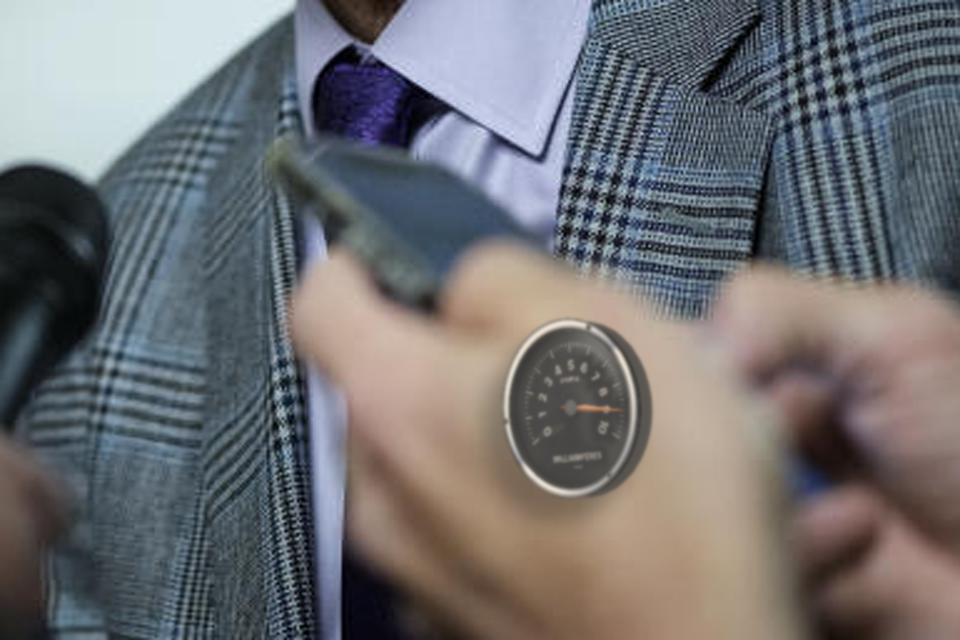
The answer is value=9 unit=mA
